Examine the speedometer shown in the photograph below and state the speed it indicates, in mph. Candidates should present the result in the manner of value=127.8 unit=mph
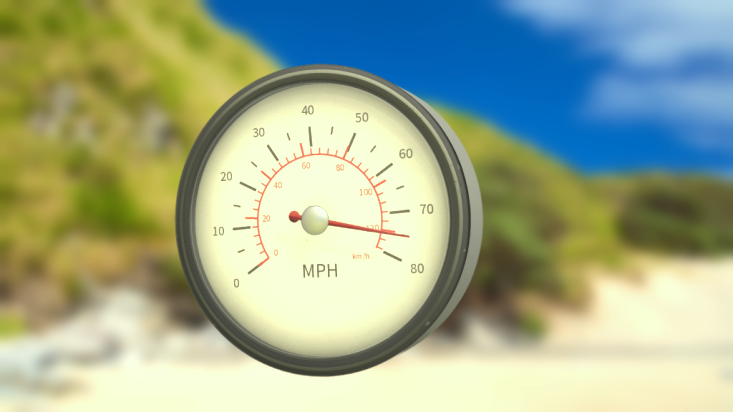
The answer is value=75 unit=mph
